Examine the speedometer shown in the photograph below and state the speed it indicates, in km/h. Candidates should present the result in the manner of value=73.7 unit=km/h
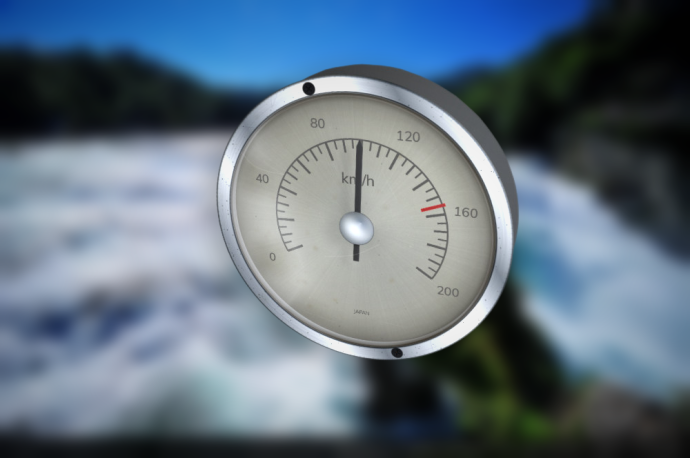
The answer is value=100 unit=km/h
